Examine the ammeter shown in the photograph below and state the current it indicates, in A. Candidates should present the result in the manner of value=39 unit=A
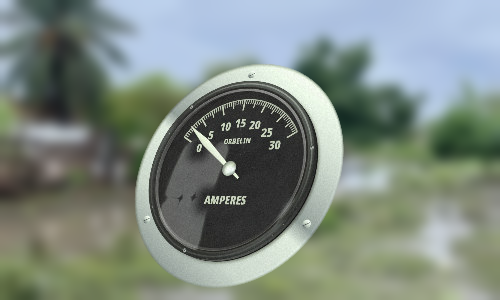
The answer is value=2.5 unit=A
